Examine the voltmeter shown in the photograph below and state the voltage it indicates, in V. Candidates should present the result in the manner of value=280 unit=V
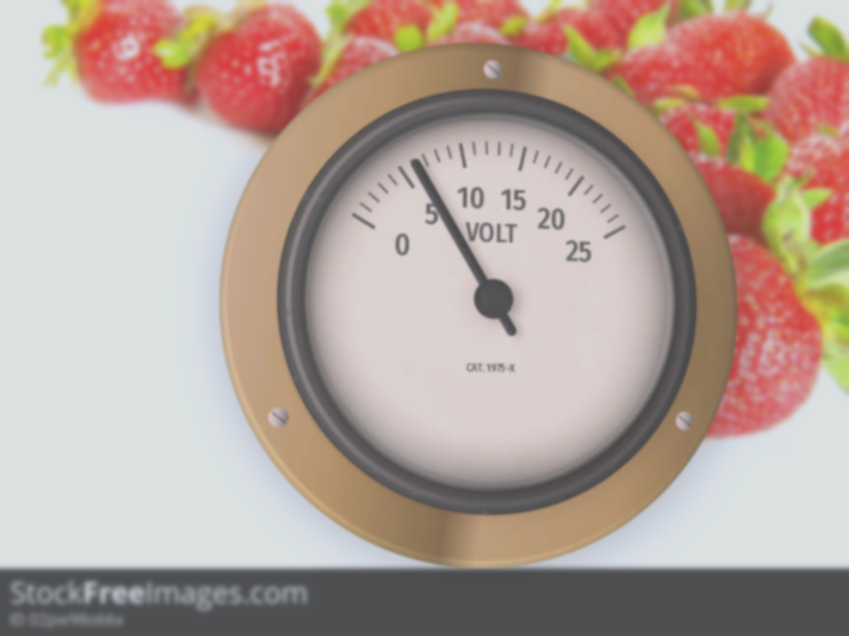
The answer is value=6 unit=V
